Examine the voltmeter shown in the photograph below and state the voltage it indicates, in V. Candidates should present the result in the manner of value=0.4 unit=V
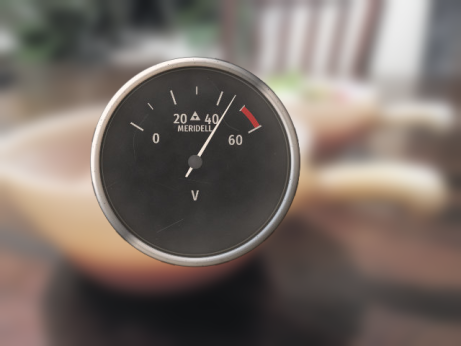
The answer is value=45 unit=V
